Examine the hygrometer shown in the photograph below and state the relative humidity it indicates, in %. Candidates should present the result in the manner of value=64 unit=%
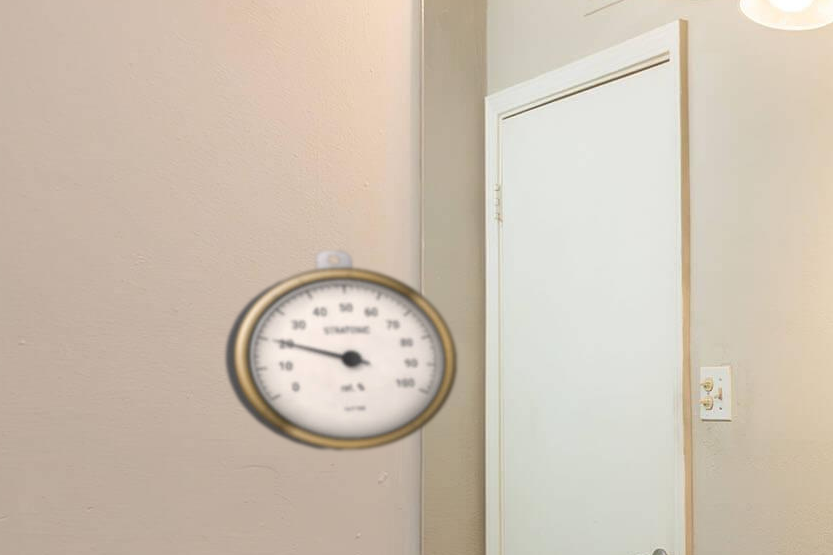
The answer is value=20 unit=%
